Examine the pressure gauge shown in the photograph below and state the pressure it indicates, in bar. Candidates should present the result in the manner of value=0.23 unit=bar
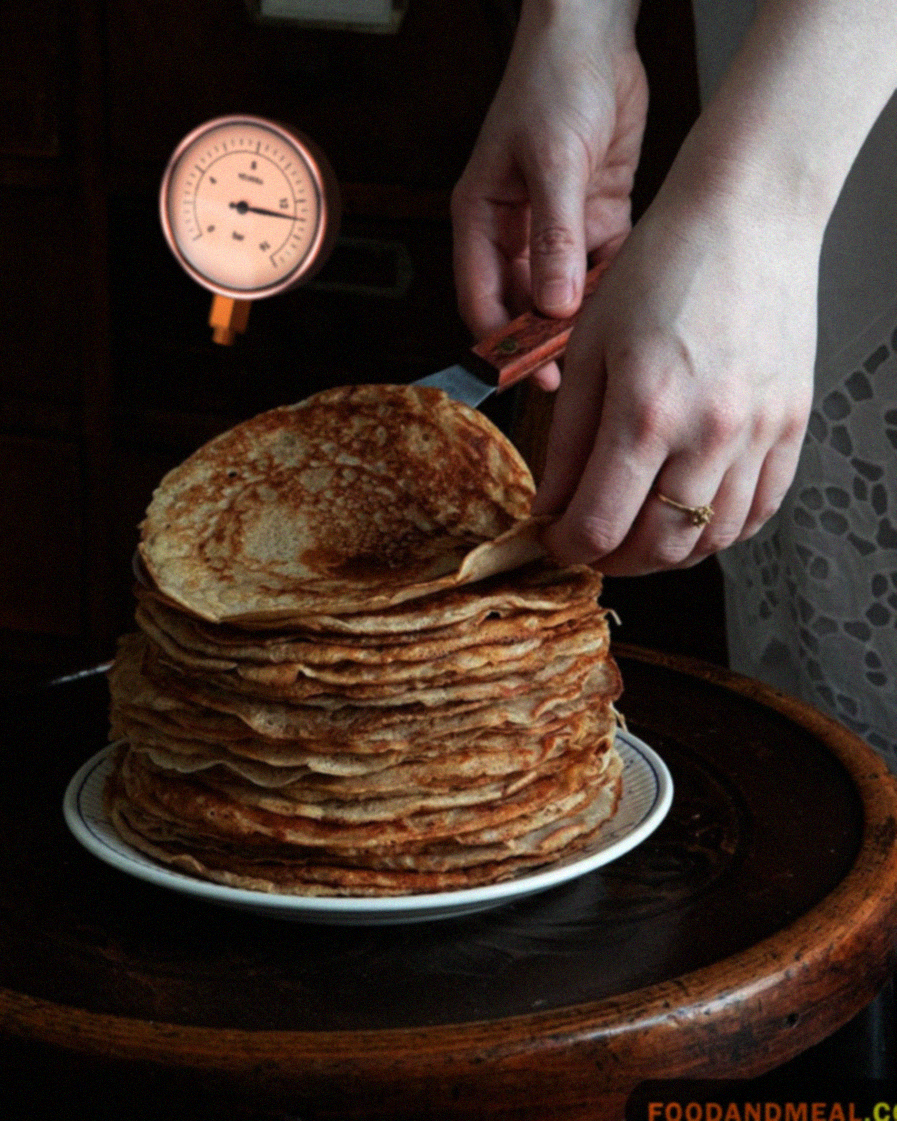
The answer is value=13 unit=bar
